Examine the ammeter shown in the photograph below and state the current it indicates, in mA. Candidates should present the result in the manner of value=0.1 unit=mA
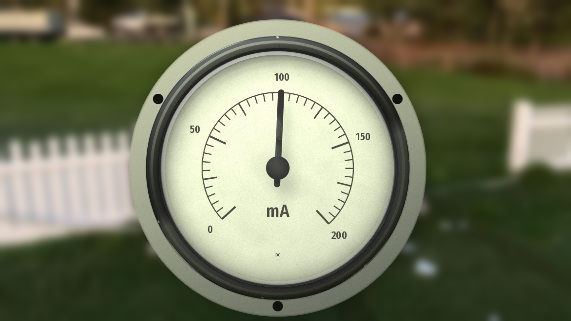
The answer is value=100 unit=mA
